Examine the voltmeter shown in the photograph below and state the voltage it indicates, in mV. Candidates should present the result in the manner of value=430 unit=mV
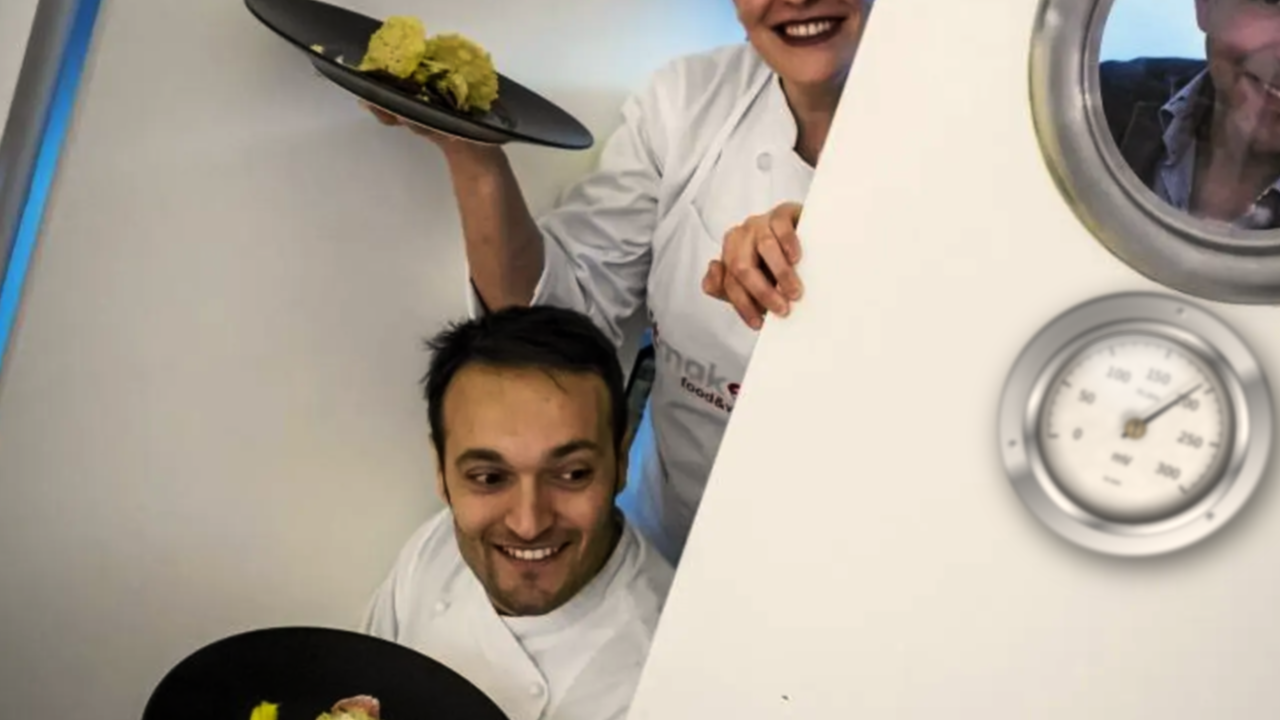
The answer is value=190 unit=mV
